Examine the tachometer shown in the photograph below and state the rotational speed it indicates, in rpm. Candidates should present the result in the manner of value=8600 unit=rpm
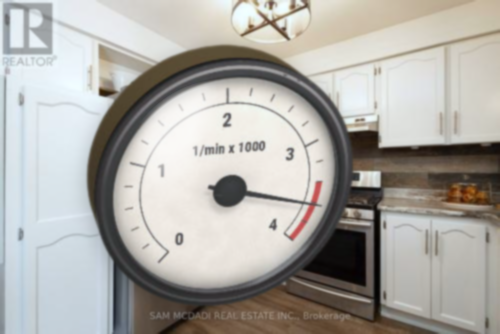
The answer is value=3600 unit=rpm
